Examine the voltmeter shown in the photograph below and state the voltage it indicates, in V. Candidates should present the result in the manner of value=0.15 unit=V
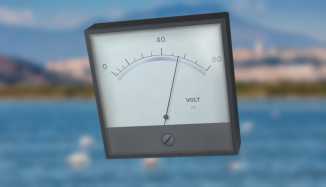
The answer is value=47.5 unit=V
